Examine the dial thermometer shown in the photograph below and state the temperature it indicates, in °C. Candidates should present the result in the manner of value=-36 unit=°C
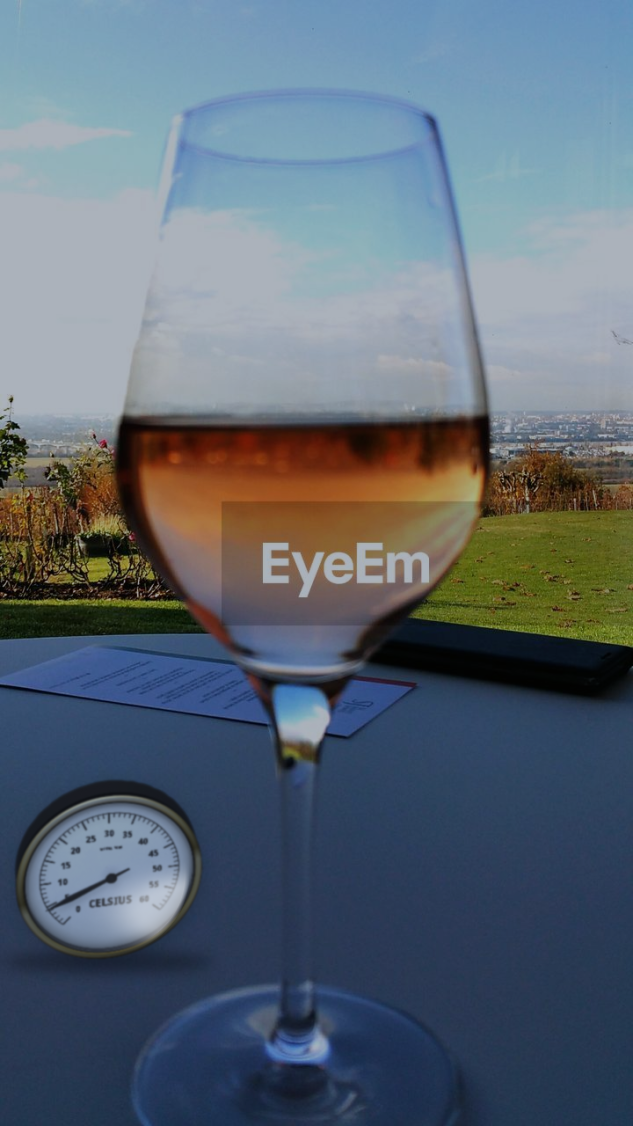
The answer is value=5 unit=°C
